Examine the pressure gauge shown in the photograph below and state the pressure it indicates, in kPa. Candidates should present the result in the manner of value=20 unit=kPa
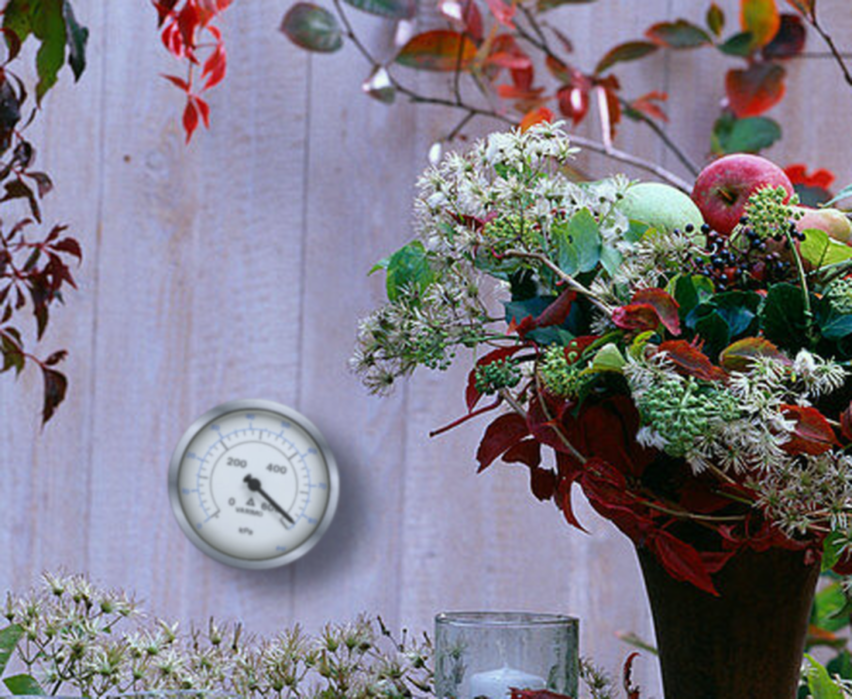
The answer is value=580 unit=kPa
